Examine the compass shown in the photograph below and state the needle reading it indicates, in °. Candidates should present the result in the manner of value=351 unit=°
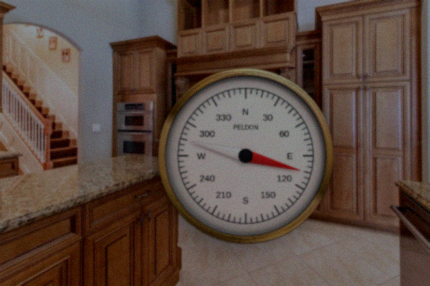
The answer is value=105 unit=°
